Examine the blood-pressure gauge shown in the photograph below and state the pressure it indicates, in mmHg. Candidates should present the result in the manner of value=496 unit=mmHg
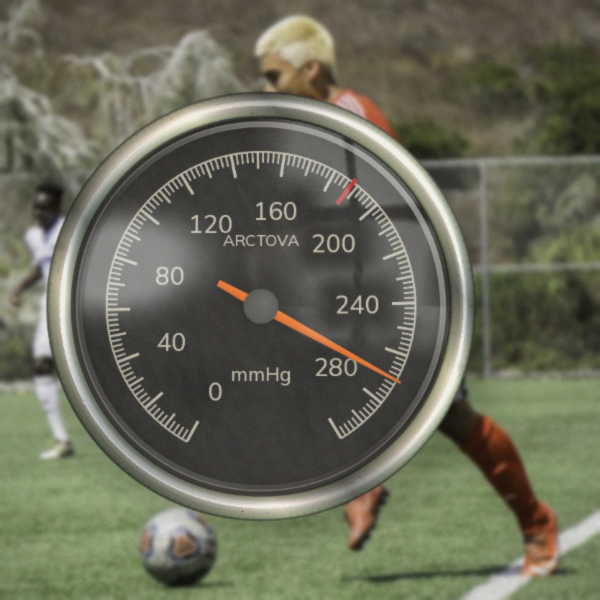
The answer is value=270 unit=mmHg
